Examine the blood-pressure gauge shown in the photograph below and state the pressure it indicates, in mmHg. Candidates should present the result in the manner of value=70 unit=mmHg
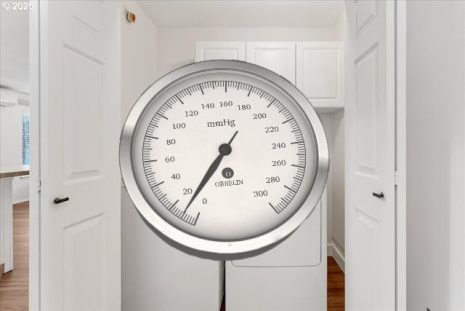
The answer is value=10 unit=mmHg
